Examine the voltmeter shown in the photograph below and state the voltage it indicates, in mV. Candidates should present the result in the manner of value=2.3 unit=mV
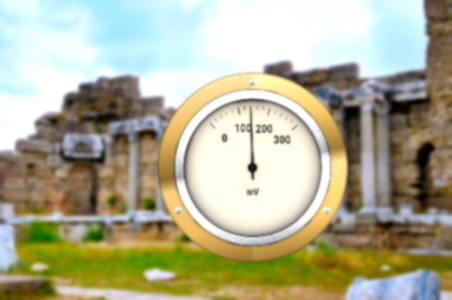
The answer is value=140 unit=mV
